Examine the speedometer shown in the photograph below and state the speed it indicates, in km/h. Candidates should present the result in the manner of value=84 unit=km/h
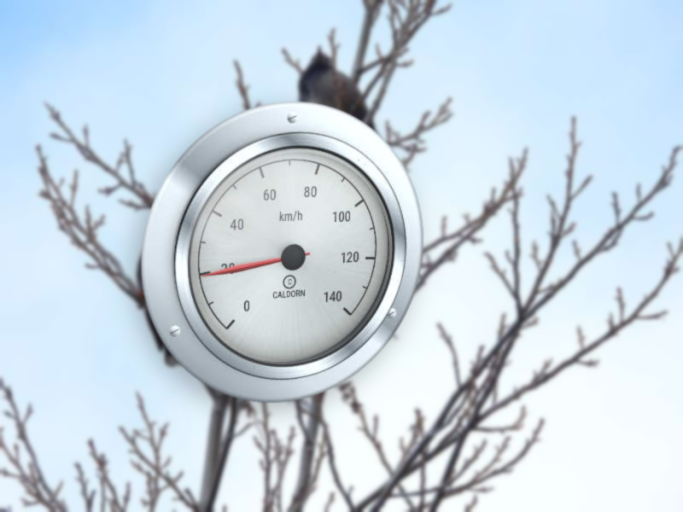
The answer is value=20 unit=km/h
